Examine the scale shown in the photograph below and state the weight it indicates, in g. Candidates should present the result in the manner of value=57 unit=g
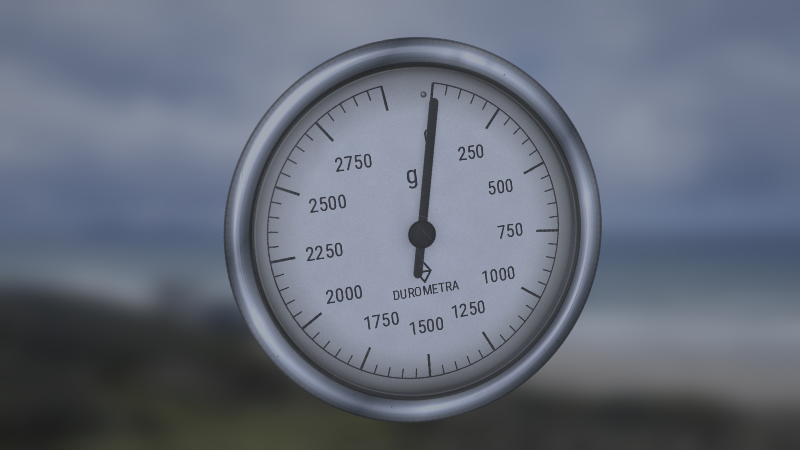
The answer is value=0 unit=g
